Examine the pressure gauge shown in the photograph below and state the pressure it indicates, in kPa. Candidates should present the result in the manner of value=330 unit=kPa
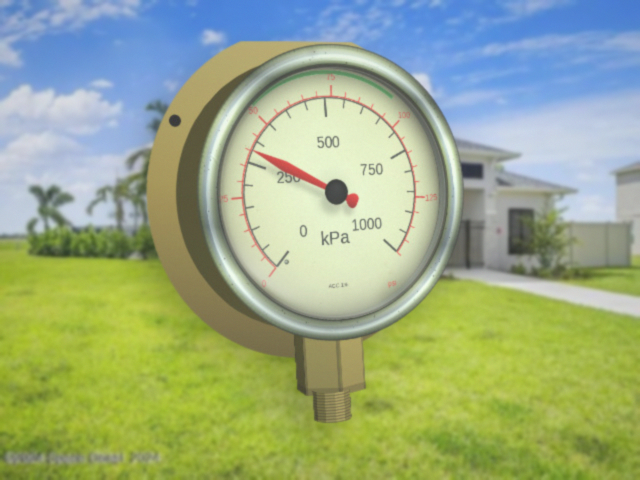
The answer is value=275 unit=kPa
